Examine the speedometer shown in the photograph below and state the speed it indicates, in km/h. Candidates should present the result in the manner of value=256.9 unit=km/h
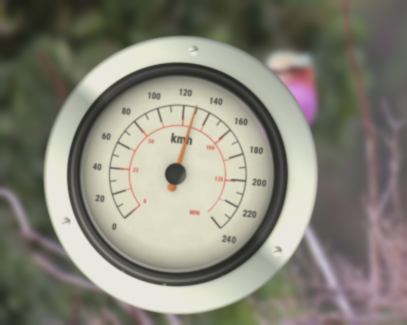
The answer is value=130 unit=km/h
